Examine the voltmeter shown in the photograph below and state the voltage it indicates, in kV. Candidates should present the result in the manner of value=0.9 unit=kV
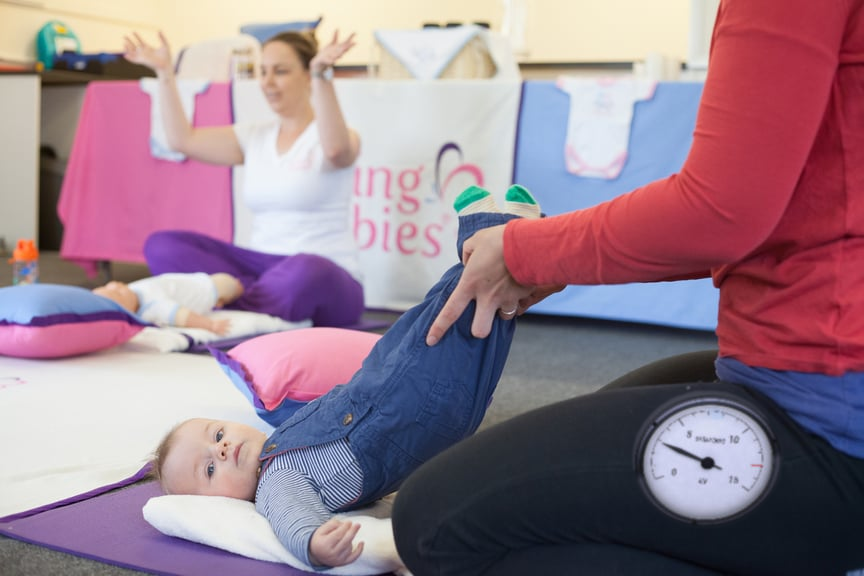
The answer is value=3 unit=kV
